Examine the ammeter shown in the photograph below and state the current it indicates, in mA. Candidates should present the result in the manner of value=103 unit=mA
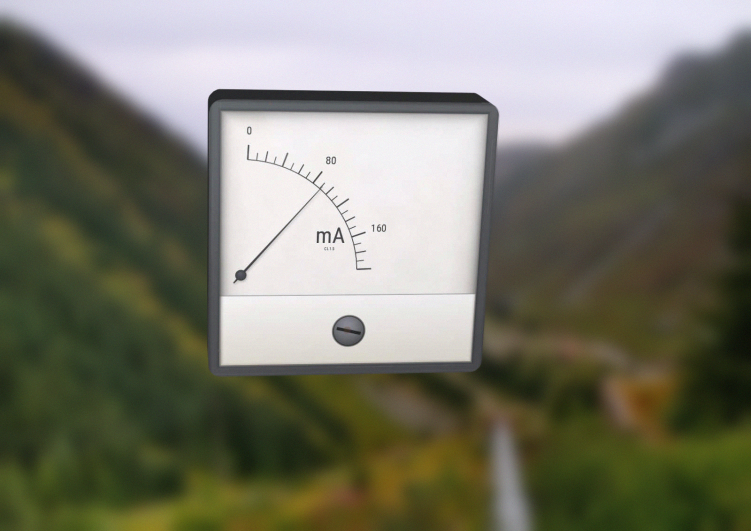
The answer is value=90 unit=mA
